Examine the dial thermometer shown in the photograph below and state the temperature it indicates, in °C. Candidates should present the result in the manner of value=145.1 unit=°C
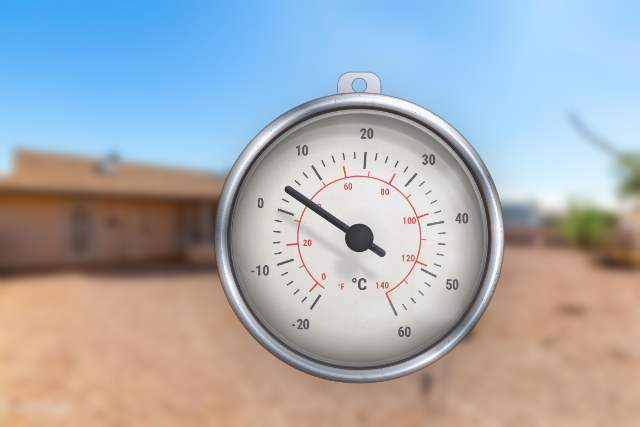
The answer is value=4 unit=°C
